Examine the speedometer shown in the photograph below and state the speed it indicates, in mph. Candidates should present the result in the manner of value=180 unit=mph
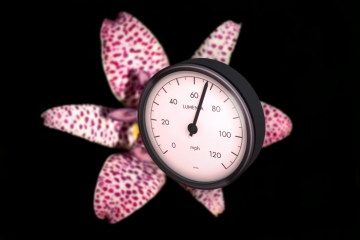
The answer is value=67.5 unit=mph
